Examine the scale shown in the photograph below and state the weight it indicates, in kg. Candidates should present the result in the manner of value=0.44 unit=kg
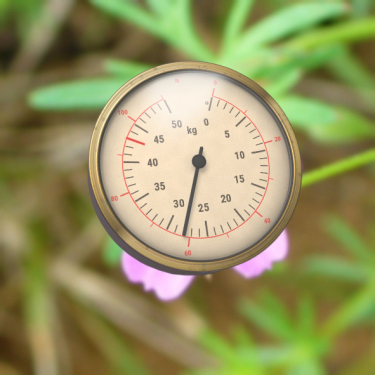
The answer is value=28 unit=kg
